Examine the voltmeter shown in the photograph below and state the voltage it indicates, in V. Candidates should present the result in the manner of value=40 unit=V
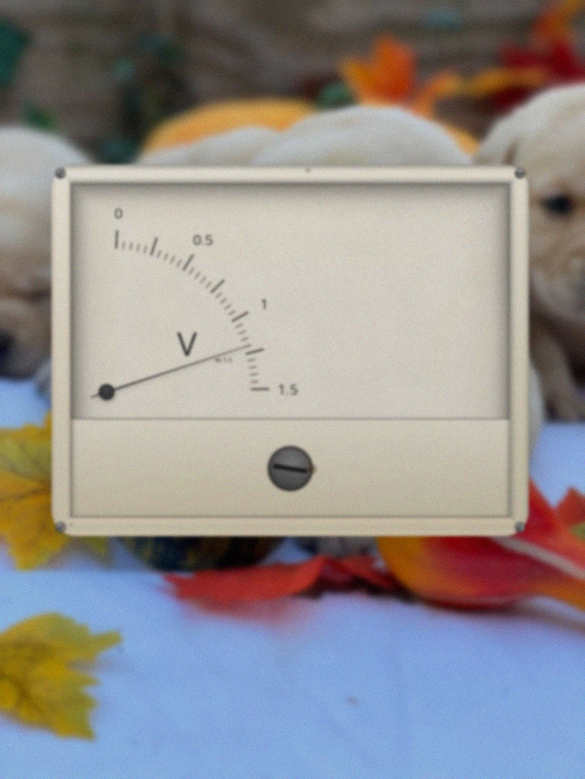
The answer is value=1.2 unit=V
